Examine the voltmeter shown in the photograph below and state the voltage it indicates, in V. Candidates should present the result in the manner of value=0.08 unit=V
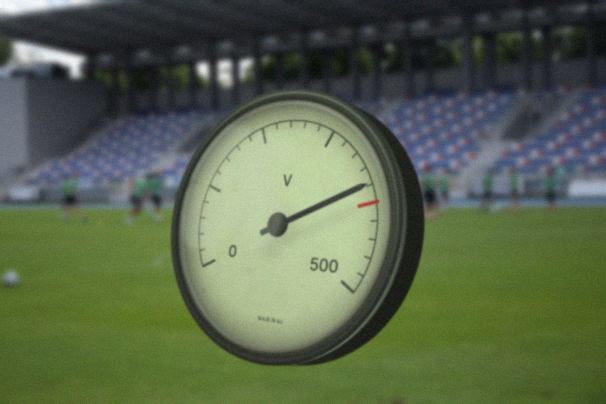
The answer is value=380 unit=V
